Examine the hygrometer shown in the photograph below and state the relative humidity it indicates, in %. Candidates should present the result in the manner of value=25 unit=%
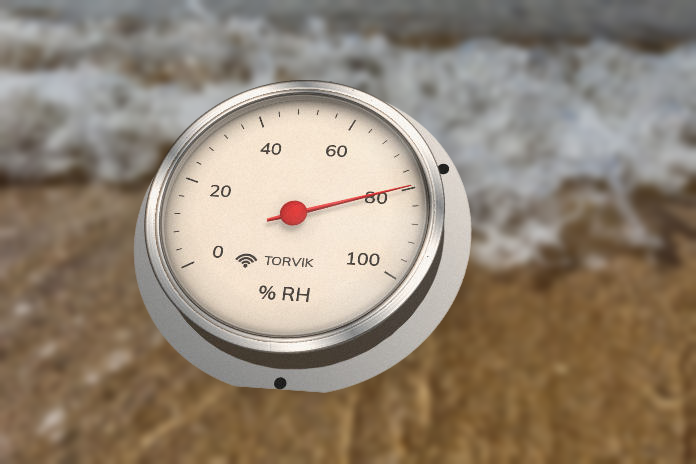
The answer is value=80 unit=%
